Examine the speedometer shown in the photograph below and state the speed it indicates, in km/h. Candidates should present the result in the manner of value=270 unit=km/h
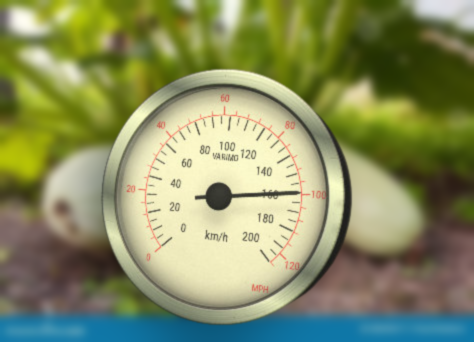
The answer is value=160 unit=km/h
